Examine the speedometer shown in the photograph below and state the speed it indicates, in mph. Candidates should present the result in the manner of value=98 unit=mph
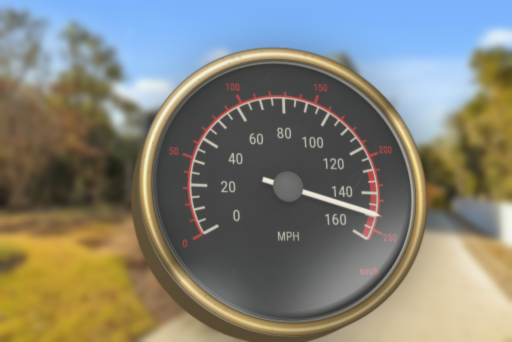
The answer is value=150 unit=mph
